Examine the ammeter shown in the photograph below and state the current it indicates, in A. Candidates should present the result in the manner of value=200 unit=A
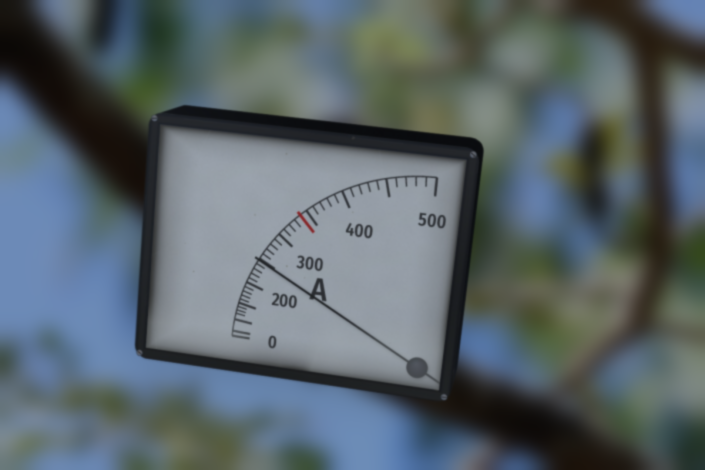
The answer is value=250 unit=A
